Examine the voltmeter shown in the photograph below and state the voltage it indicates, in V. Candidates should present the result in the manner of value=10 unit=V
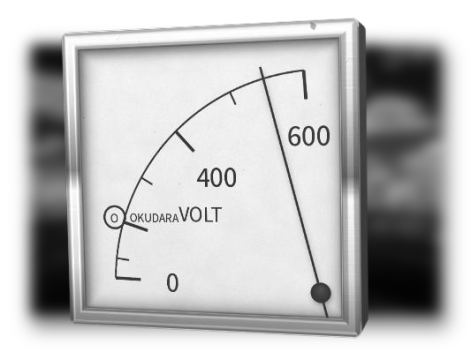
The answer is value=550 unit=V
